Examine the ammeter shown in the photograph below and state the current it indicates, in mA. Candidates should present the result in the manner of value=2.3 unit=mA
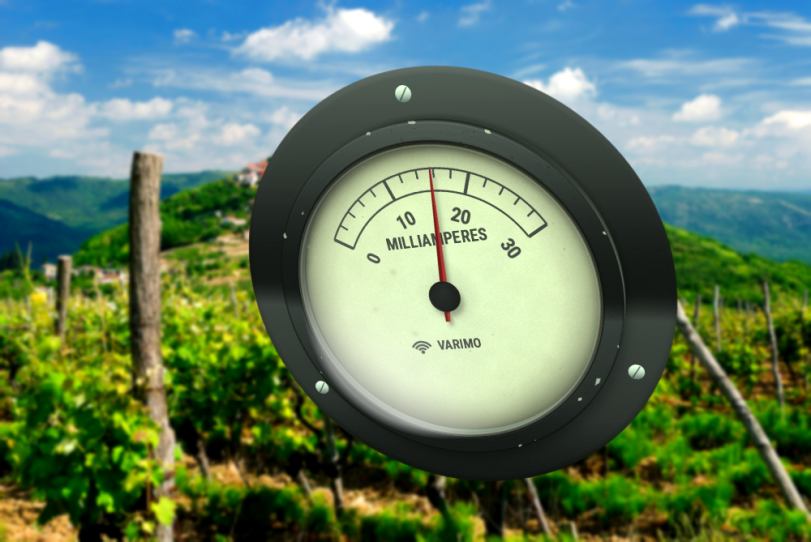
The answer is value=16 unit=mA
